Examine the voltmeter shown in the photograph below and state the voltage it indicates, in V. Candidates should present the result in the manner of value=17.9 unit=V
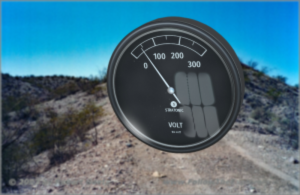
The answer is value=50 unit=V
